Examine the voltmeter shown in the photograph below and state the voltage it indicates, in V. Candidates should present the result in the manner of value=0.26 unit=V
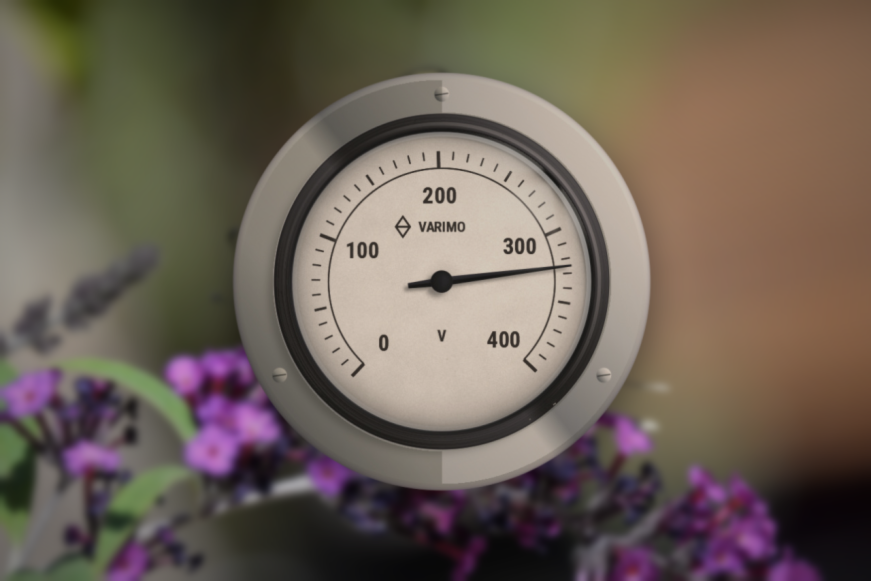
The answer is value=325 unit=V
